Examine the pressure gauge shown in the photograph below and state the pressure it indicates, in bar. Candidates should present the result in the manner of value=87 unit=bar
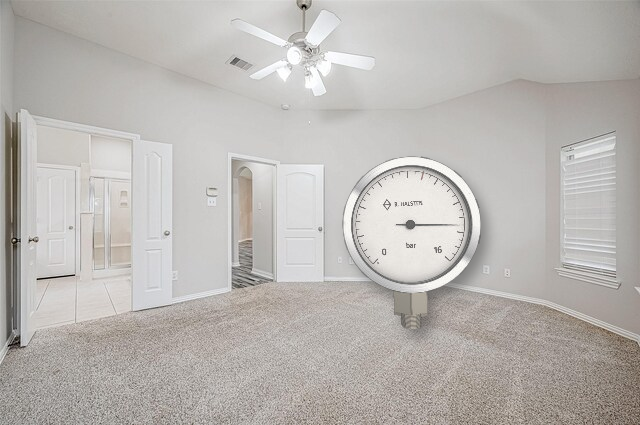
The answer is value=13.5 unit=bar
